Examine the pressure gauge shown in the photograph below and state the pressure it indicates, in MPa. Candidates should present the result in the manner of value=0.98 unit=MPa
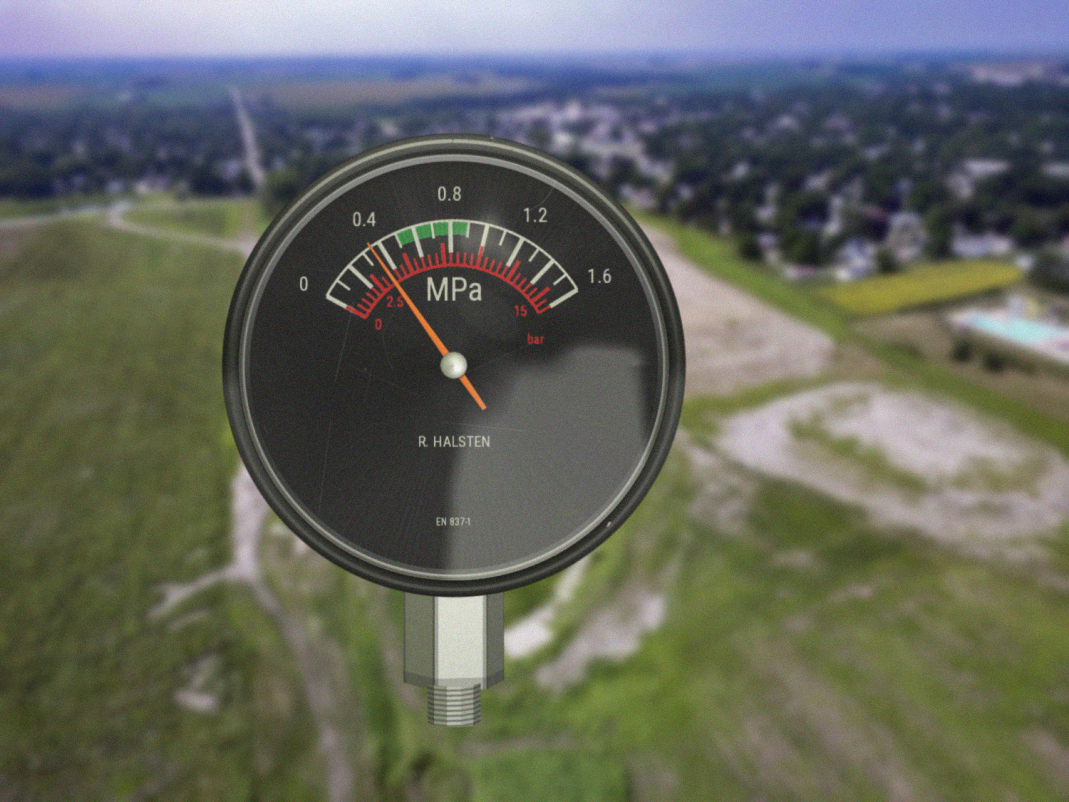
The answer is value=0.35 unit=MPa
